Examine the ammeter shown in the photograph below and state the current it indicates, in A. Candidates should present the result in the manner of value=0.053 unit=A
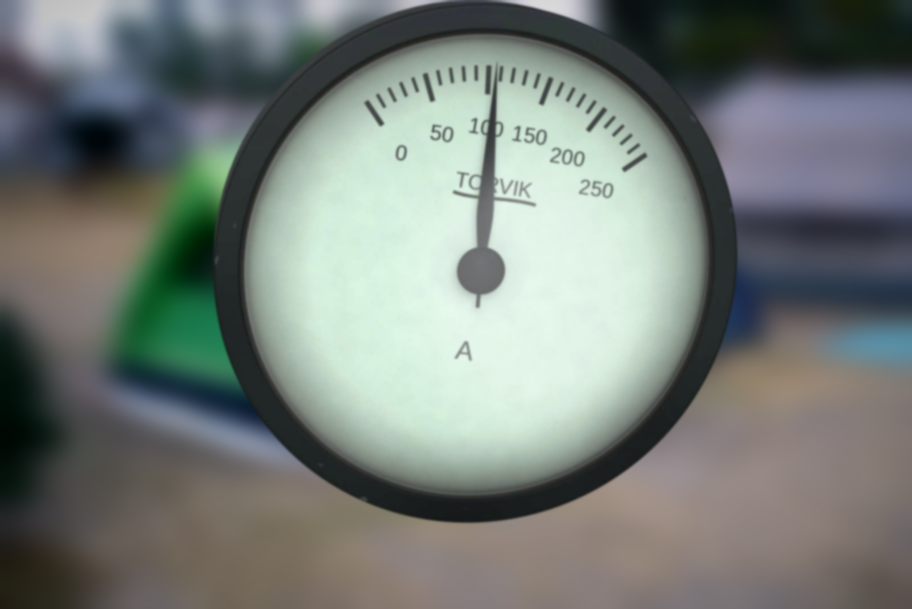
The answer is value=105 unit=A
